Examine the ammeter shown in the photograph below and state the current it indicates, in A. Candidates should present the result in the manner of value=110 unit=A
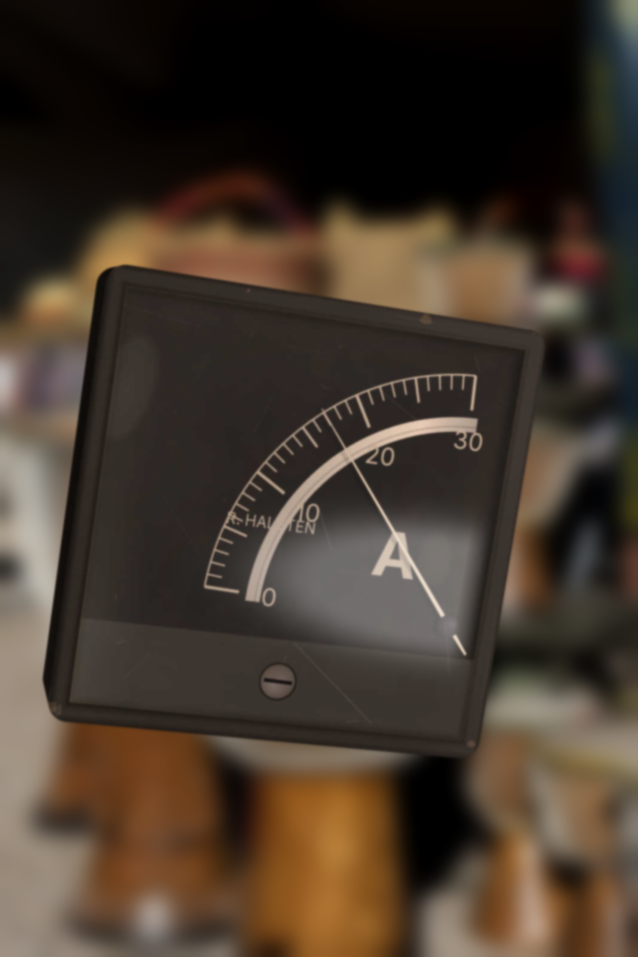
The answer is value=17 unit=A
